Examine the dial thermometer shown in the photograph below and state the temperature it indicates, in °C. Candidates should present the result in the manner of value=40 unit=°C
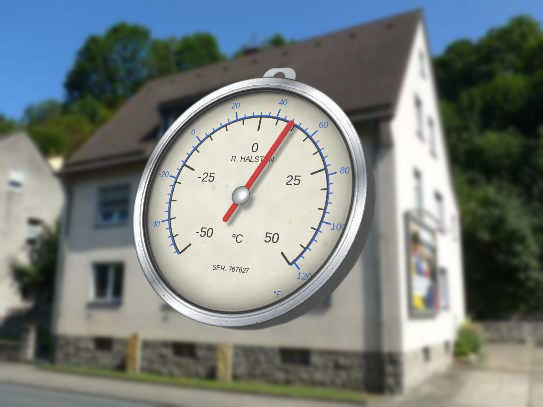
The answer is value=10 unit=°C
